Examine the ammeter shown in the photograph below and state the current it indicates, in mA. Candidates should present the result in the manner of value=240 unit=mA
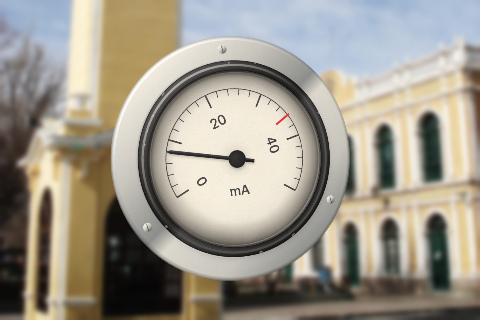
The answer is value=8 unit=mA
